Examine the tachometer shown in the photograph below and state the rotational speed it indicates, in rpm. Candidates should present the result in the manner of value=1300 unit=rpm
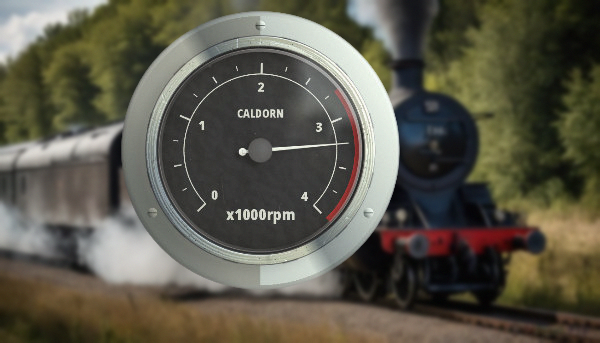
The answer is value=3250 unit=rpm
